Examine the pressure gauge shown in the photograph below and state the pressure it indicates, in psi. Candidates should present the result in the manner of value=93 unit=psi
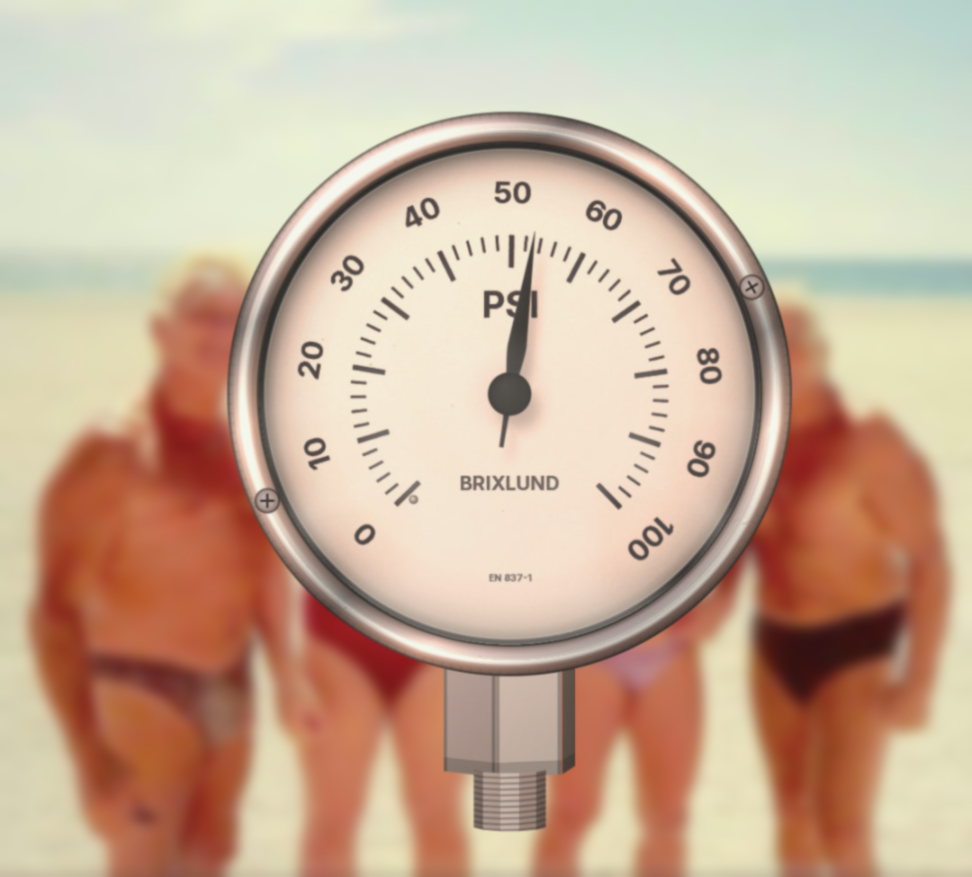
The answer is value=53 unit=psi
